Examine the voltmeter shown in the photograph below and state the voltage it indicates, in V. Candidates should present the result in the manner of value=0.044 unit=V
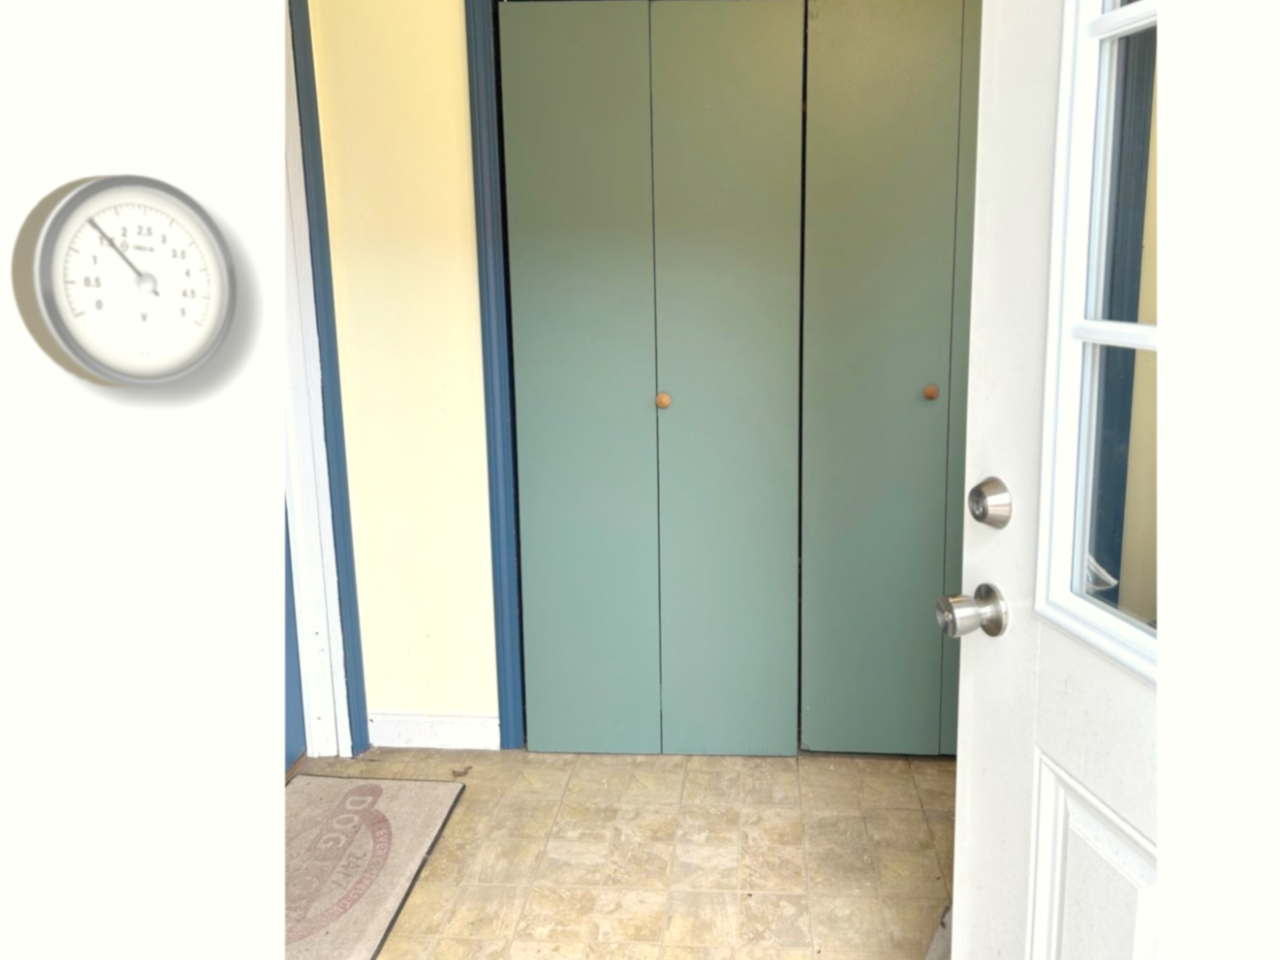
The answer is value=1.5 unit=V
